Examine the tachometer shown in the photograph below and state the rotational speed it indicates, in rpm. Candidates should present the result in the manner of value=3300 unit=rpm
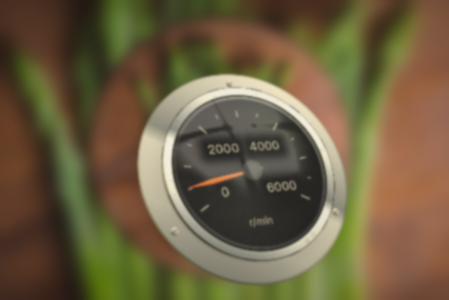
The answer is value=500 unit=rpm
